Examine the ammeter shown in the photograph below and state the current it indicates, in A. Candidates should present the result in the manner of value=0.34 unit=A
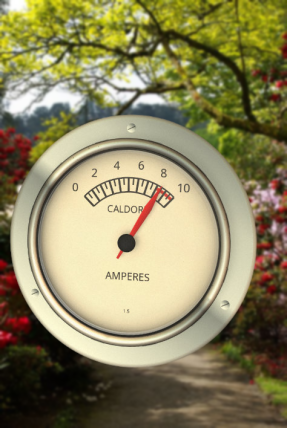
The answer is value=8.5 unit=A
